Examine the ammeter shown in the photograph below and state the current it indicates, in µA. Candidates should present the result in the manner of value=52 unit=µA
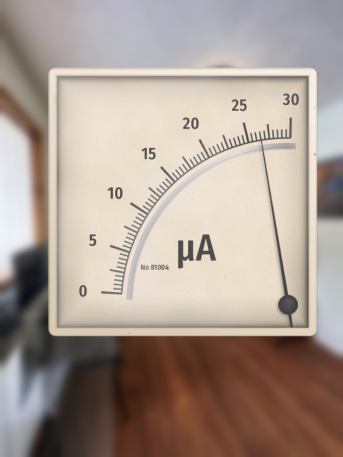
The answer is value=26.5 unit=µA
